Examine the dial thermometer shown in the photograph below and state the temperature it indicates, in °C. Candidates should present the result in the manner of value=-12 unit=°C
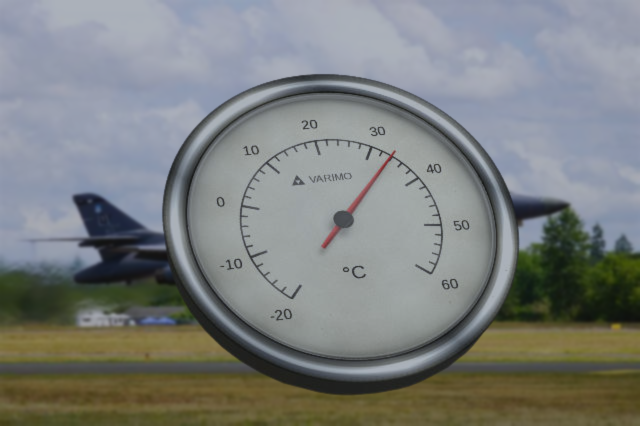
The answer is value=34 unit=°C
